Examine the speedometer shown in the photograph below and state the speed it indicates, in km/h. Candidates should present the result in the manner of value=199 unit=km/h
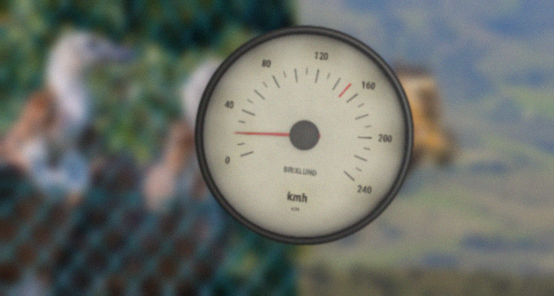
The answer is value=20 unit=km/h
